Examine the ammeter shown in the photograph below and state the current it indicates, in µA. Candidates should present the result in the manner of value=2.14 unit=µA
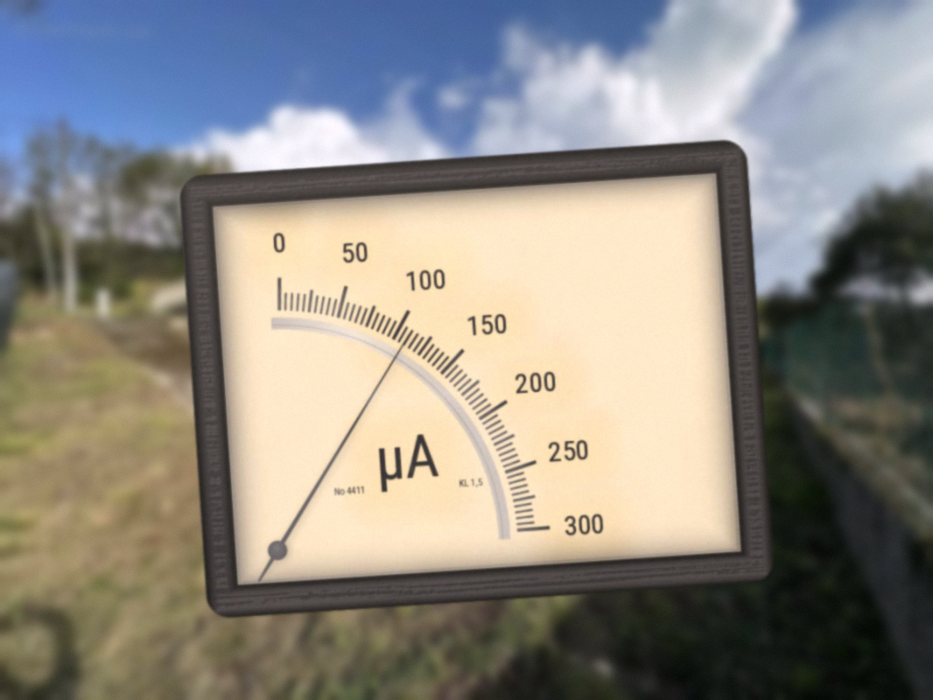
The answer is value=110 unit=µA
